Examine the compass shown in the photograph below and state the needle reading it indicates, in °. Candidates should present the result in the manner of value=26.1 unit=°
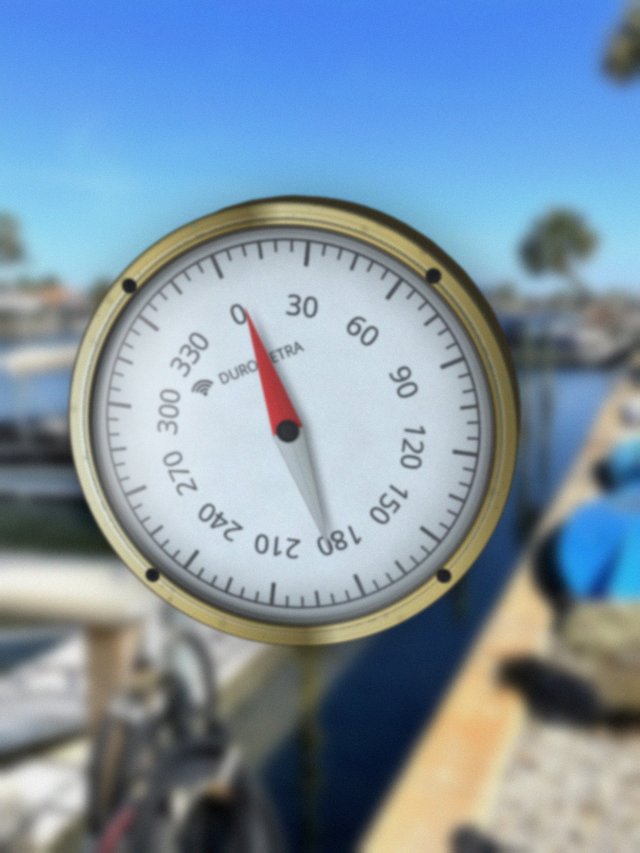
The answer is value=5 unit=°
